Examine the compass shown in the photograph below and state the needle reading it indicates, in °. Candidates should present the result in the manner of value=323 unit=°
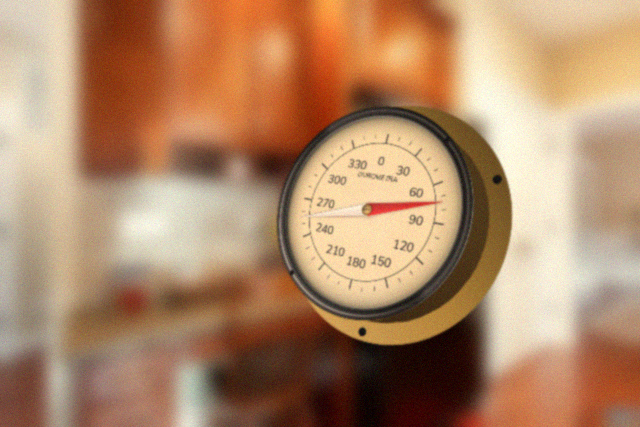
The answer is value=75 unit=°
